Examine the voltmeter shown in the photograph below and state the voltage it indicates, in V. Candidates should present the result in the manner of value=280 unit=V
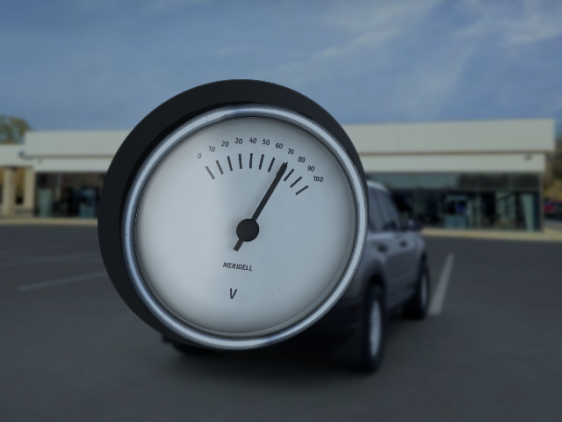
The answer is value=70 unit=V
